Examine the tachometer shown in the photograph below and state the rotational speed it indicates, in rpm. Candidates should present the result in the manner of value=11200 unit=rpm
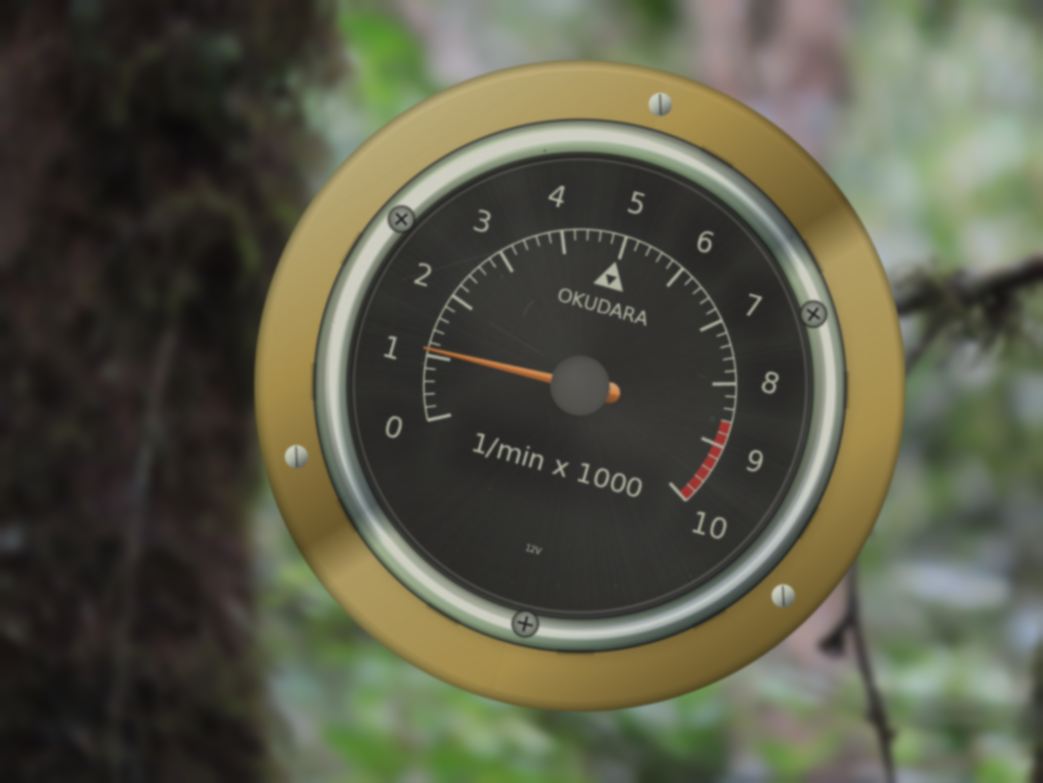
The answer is value=1100 unit=rpm
